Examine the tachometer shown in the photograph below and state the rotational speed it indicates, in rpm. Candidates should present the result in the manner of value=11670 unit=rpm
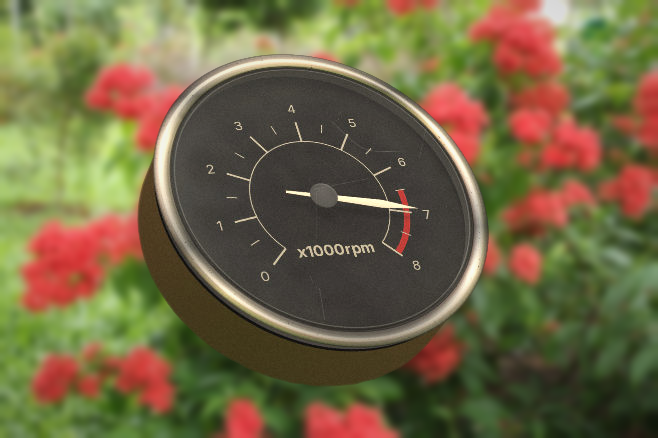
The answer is value=7000 unit=rpm
